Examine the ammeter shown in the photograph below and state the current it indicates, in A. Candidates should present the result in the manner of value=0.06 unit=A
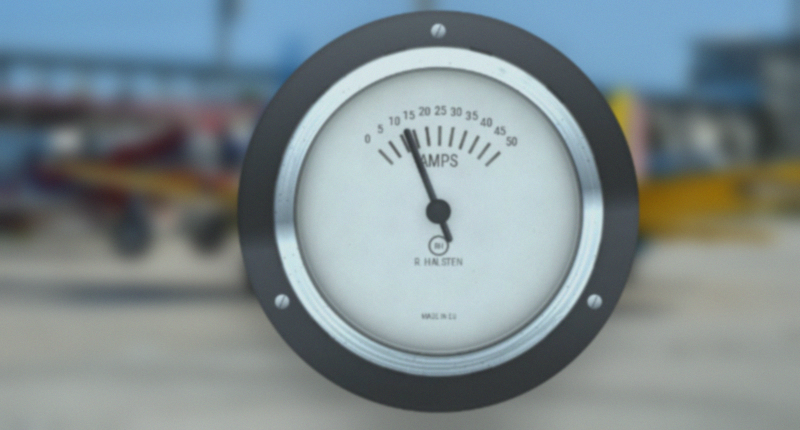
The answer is value=12.5 unit=A
